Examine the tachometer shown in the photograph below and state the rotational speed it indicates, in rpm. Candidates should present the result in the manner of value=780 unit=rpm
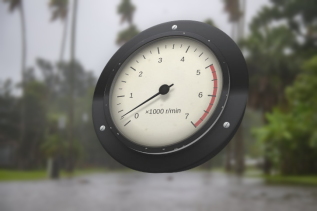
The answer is value=250 unit=rpm
